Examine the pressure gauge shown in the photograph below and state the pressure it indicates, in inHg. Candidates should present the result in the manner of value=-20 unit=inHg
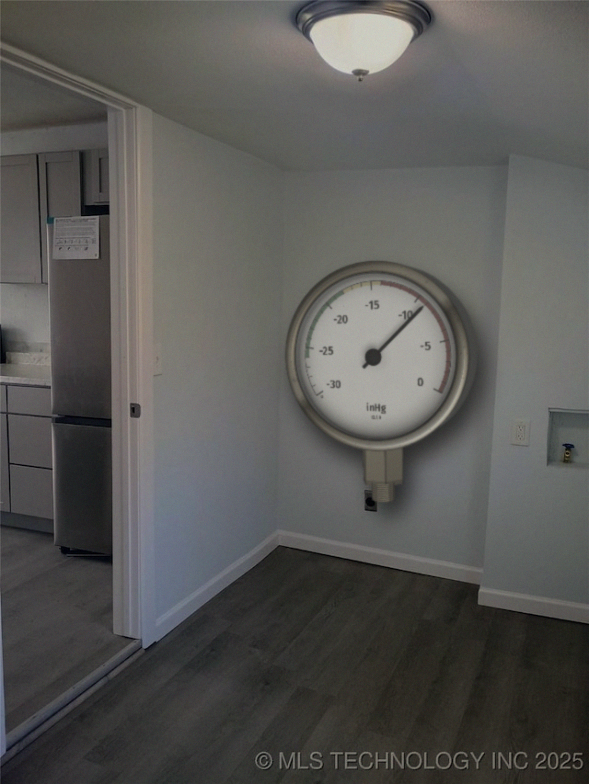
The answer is value=-9 unit=inHg
